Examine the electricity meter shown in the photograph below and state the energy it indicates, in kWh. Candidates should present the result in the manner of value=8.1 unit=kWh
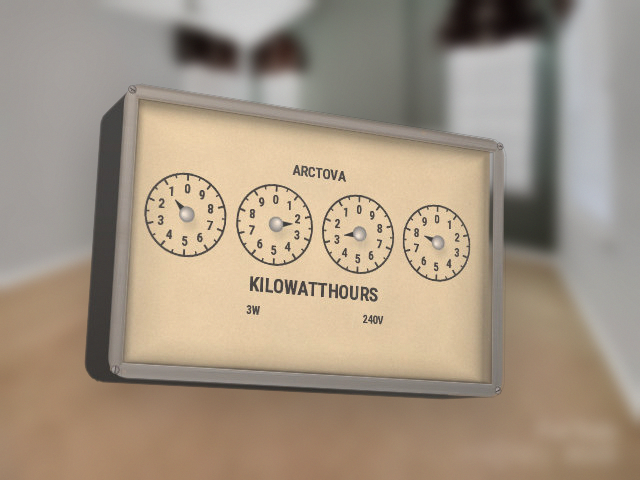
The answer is value=1228 unit=kWh
